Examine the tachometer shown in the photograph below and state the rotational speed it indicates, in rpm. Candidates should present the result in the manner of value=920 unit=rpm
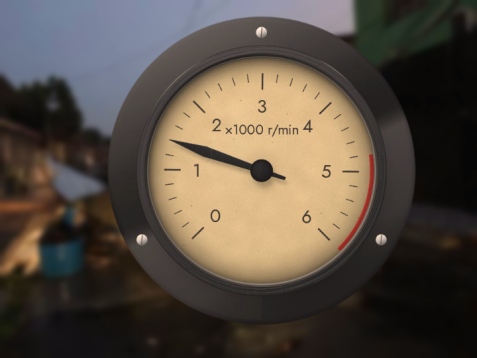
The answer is value=1400 unit=rpm
